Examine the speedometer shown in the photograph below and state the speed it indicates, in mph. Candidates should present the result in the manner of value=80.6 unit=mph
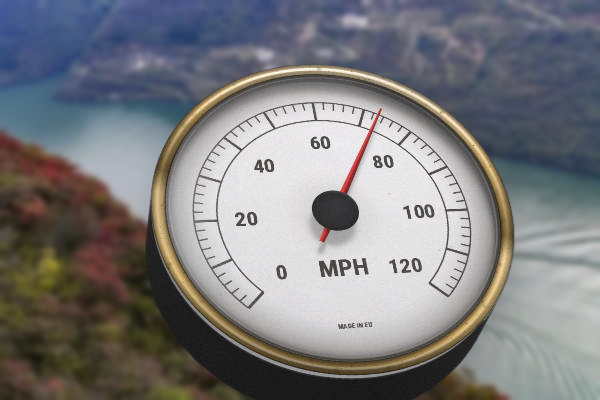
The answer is value=73 unit=mph
